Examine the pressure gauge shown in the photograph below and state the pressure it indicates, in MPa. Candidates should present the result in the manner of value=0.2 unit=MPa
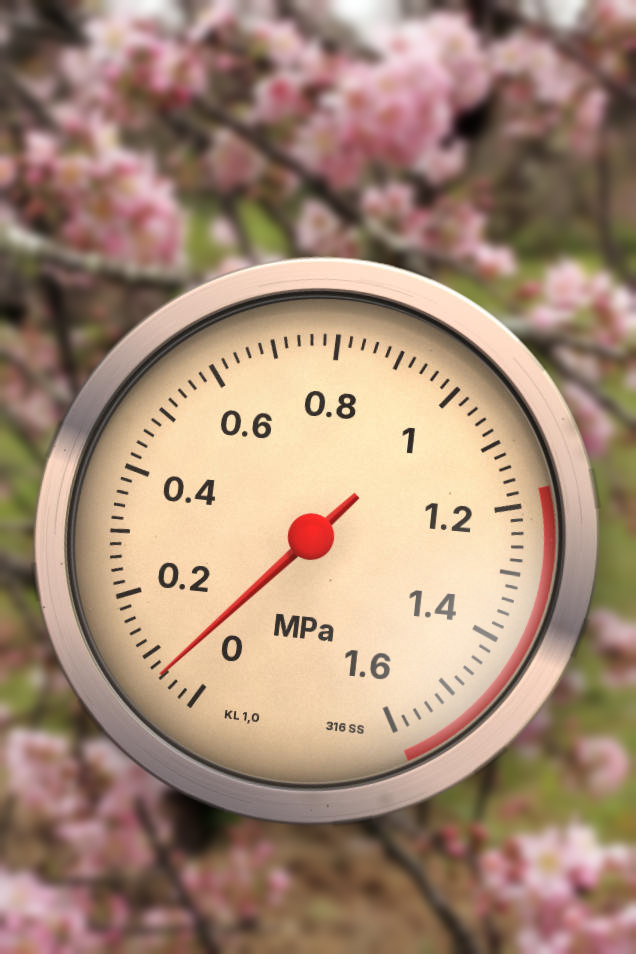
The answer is value=0.06 unit=MPa
